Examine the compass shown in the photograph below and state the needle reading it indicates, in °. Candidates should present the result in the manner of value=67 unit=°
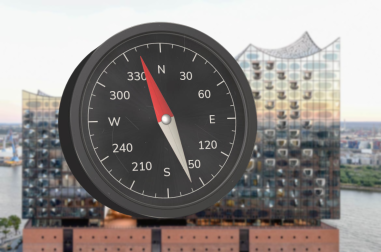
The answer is value=340 unit=°
